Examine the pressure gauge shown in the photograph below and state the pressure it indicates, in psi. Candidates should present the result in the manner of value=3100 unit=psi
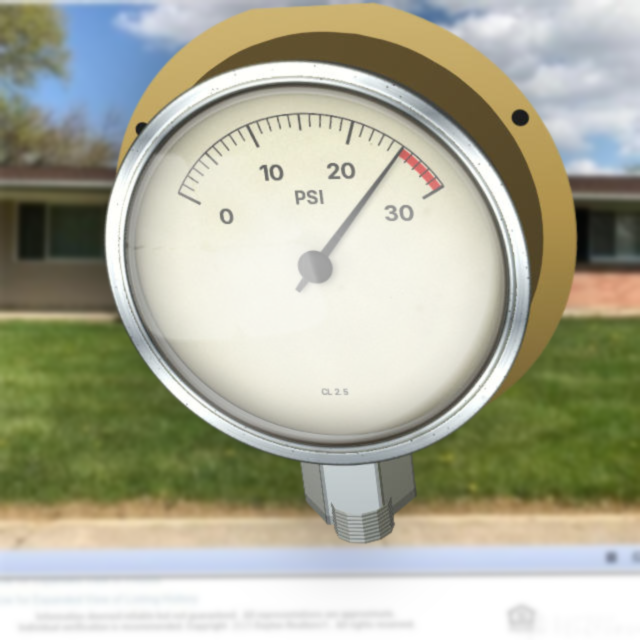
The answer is value=25 unit=psi
